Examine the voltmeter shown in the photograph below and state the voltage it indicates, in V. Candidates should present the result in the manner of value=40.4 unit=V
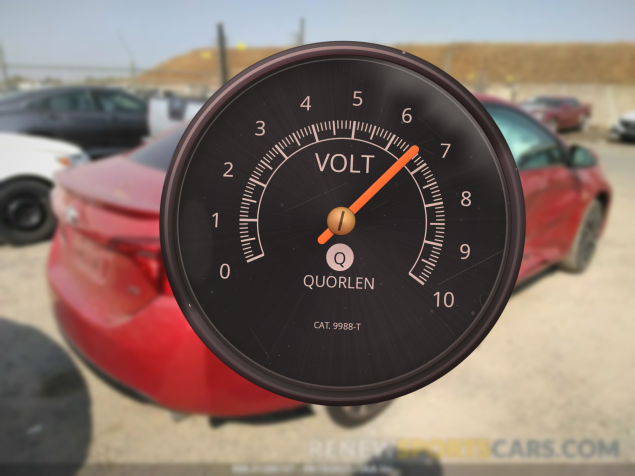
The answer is value=6.6 unit=V
